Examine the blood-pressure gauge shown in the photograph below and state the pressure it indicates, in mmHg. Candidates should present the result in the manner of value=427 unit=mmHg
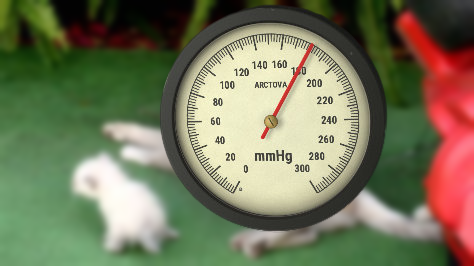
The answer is value=180 unit=mmHg
